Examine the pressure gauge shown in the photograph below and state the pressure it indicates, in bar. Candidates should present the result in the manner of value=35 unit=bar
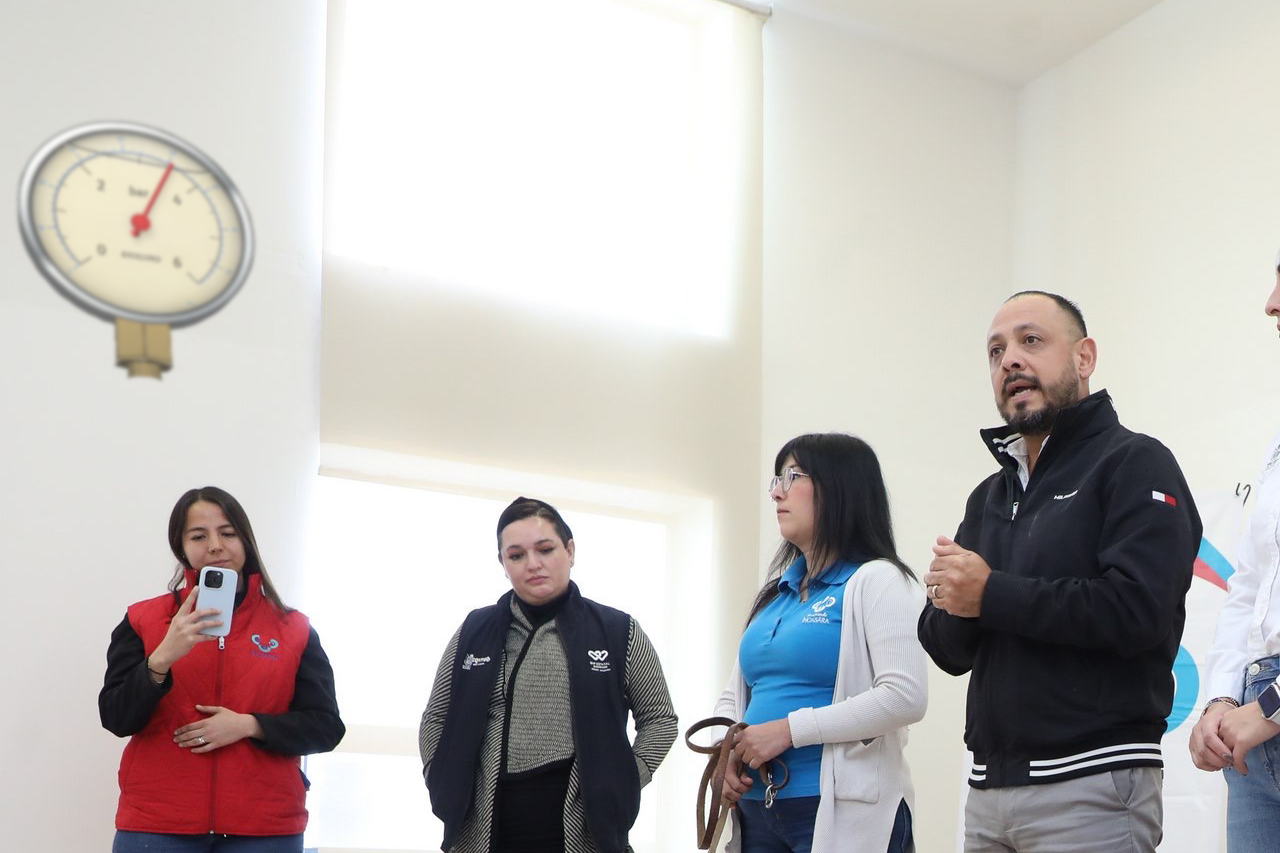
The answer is value=3.5 unit=bar
